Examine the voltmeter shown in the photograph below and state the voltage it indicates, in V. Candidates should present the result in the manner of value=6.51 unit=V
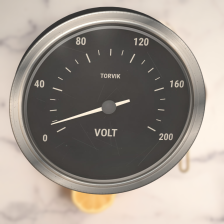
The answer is value=10 unit=V
